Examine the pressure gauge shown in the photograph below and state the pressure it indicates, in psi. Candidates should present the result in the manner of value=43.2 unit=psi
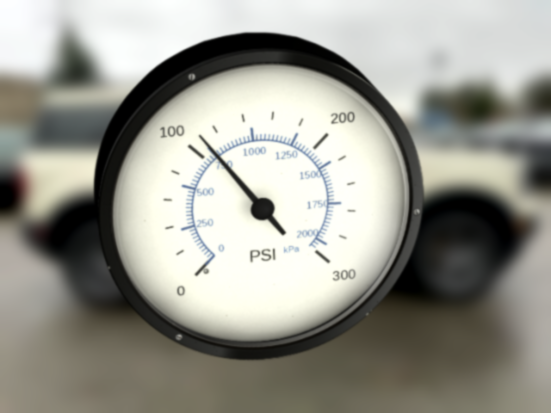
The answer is value=110 unit=psi
